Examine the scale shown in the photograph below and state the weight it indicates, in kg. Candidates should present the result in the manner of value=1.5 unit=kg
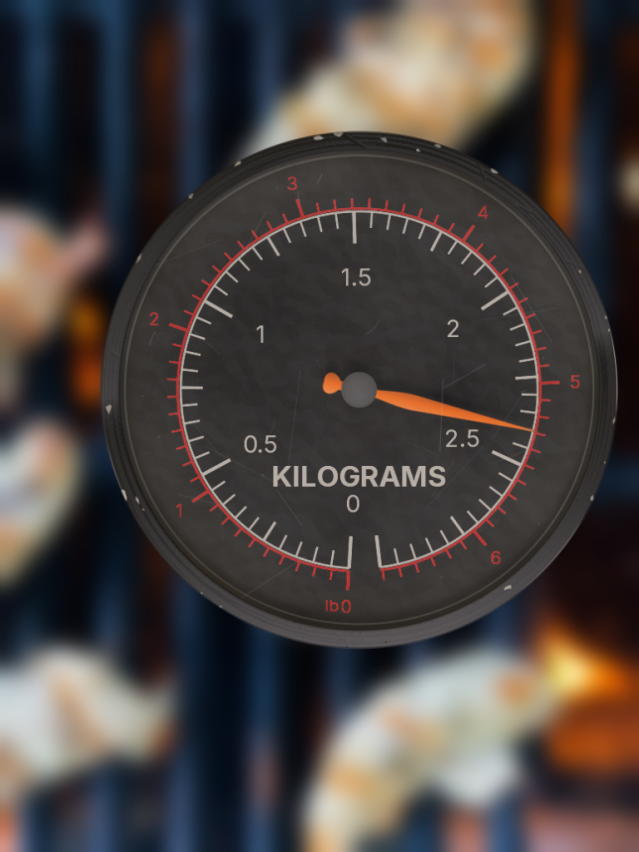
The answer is value=2.4 unit=kg
